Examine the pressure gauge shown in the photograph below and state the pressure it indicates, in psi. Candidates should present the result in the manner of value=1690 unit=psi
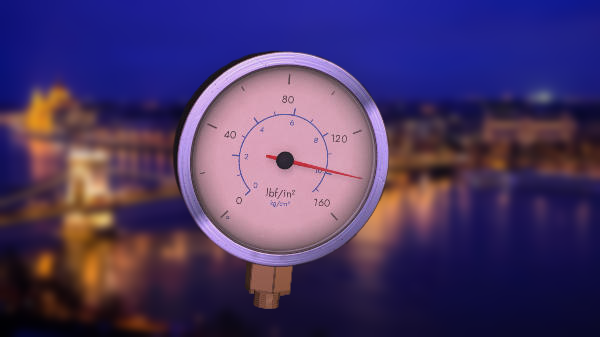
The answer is value=140 unit=psi
